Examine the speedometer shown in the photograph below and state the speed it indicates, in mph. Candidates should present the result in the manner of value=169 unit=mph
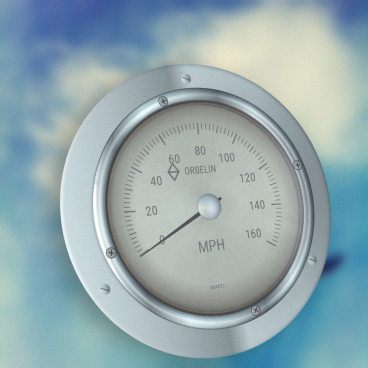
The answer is value=0 unit=mph
